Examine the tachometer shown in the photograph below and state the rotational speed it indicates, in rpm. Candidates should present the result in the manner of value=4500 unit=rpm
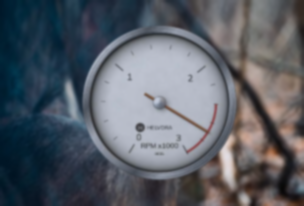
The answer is value=2700 unit=rpm
